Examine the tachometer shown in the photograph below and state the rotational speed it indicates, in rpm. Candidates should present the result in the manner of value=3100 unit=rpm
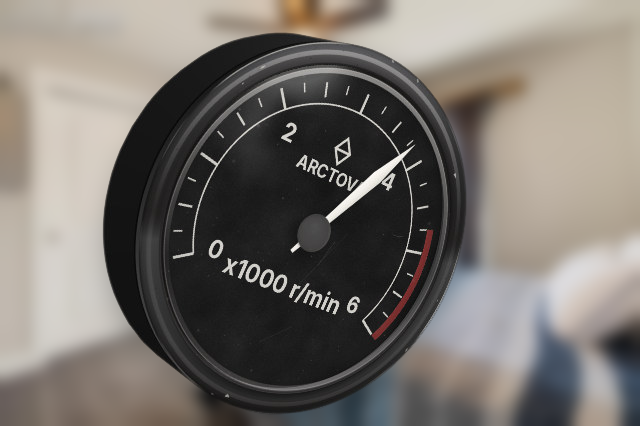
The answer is value=3750 unit=rpm
